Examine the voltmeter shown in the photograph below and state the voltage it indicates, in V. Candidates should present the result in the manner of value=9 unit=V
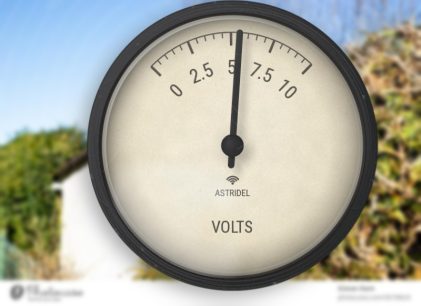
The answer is value=5.5 unit=V
